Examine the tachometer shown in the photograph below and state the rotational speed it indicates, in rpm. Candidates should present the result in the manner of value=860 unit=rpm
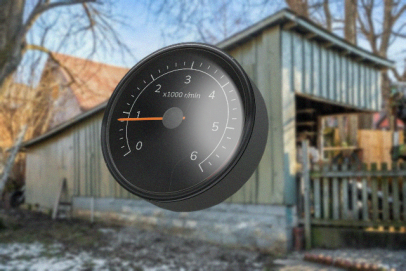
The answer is value=800 unit=rpm
